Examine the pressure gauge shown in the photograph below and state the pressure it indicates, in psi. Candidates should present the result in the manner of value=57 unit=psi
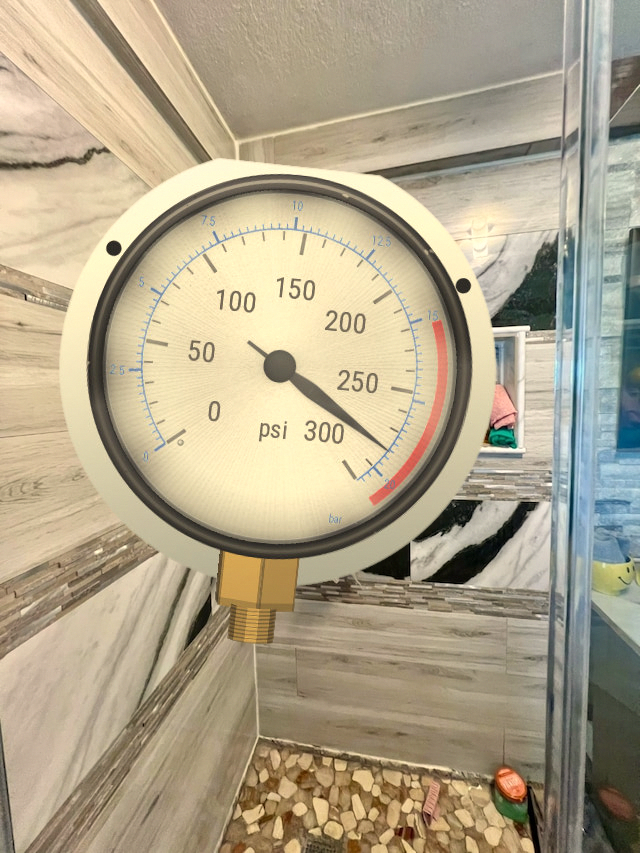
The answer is value=280 unit=psi
